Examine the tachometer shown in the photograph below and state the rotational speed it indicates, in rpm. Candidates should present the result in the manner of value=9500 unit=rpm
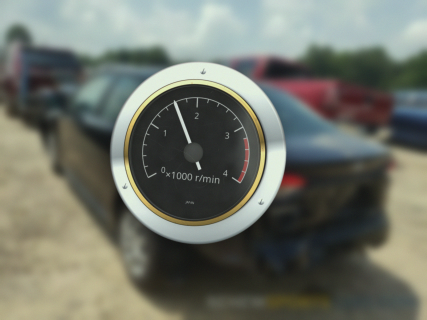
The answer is value=1600 unit=rpm
